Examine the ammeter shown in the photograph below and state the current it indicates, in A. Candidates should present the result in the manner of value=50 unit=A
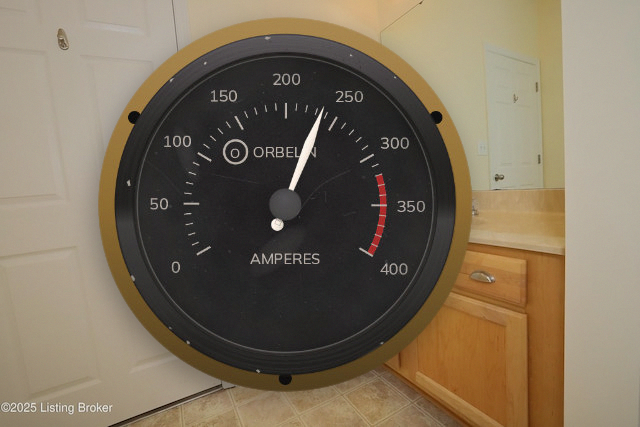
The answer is value=235 unit=A
